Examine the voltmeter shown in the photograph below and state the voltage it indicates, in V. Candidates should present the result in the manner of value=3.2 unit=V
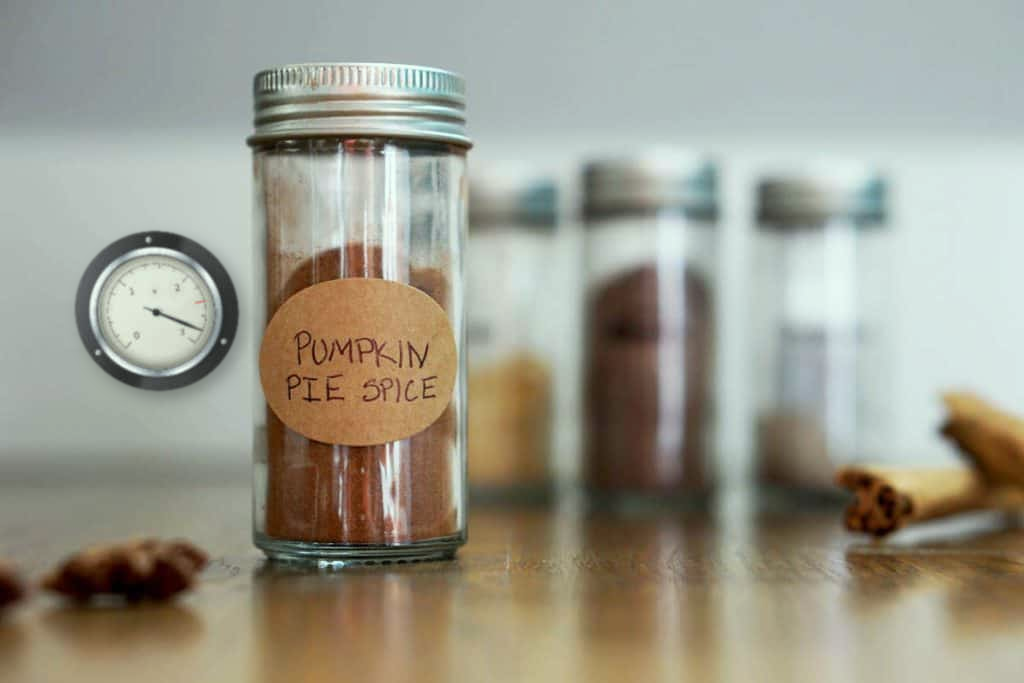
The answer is value=2.8 unit=V
